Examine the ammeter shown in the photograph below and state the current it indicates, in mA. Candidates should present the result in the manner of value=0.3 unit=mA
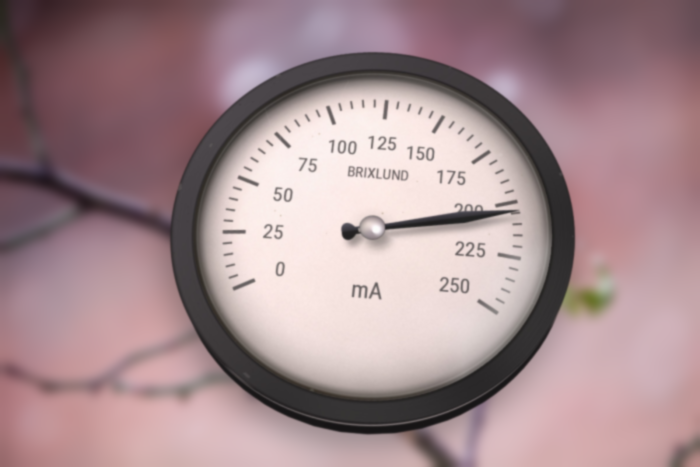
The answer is value=205 unit=mA
